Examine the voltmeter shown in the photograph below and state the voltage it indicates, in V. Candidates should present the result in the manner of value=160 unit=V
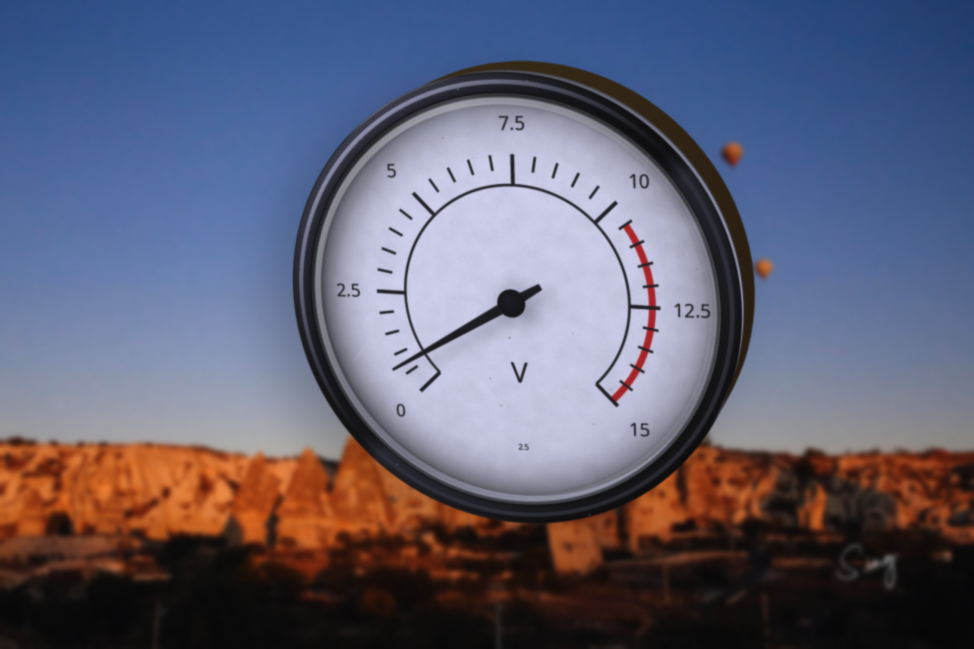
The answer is value=0.75 unit=V
